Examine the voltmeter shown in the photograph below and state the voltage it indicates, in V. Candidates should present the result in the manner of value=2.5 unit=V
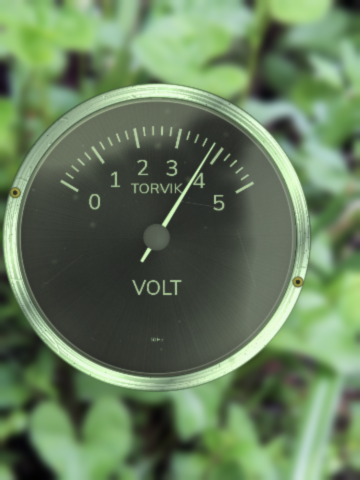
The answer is value=3.8 unit=V
